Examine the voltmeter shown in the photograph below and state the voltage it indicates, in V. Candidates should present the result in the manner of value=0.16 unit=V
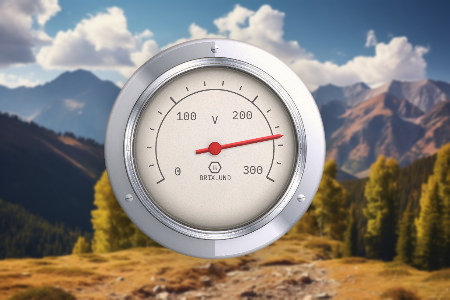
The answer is value=250 unit=V
